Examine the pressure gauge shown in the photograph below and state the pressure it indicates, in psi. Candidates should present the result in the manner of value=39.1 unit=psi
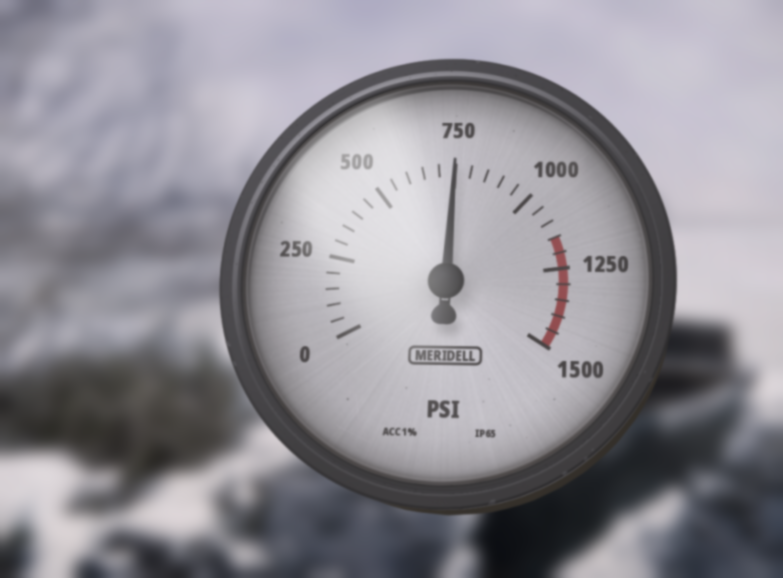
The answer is value=750 unit=psi
